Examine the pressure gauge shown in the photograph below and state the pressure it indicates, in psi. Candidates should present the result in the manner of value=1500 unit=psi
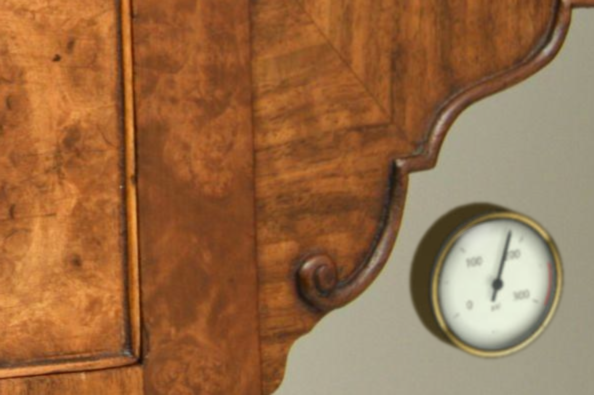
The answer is value=175 unit=psi
